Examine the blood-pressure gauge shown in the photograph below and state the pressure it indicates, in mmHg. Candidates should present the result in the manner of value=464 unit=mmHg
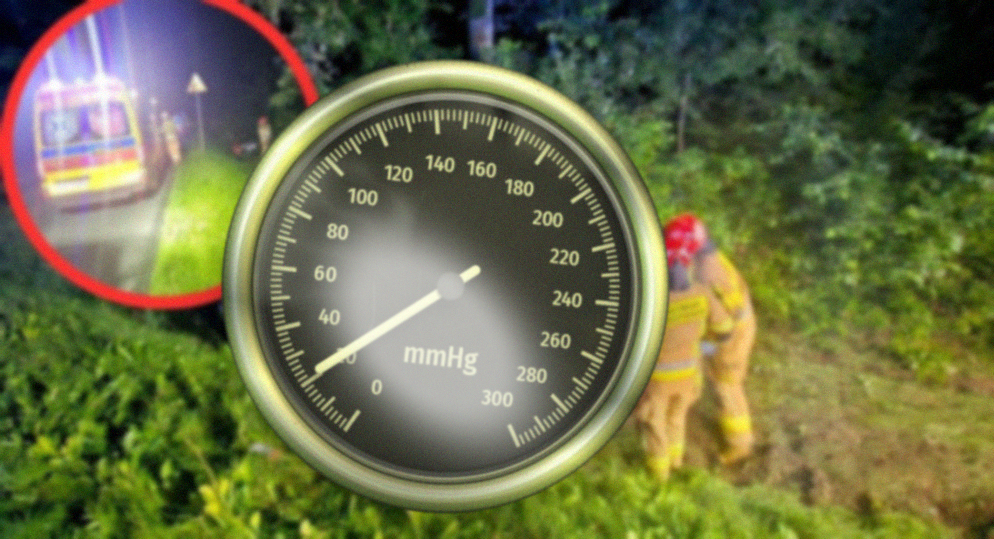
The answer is value=22 unit=mmHg
